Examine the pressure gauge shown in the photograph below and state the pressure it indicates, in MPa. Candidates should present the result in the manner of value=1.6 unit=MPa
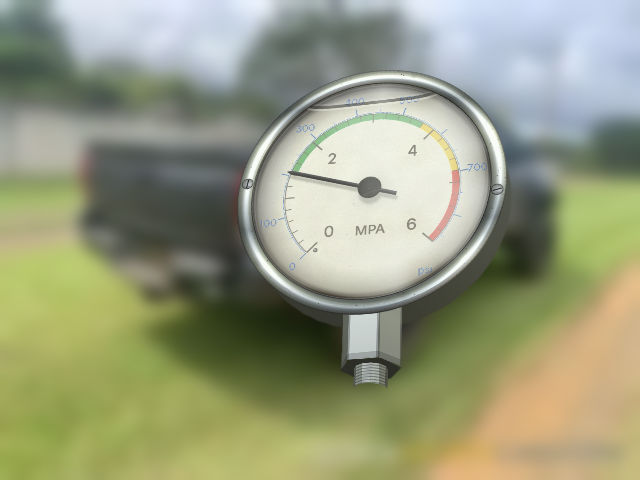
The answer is value=1.4 unit=MPa
